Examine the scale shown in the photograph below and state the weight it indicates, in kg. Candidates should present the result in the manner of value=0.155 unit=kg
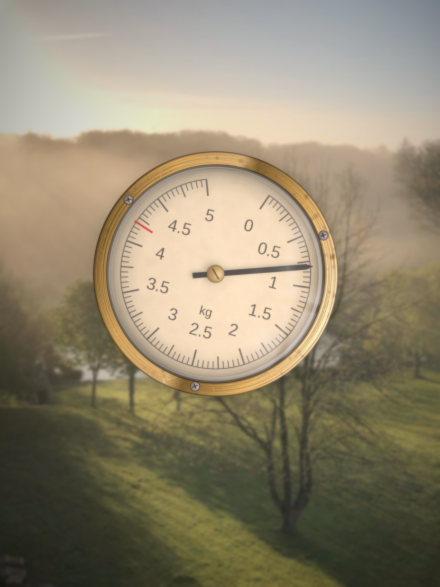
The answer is value=0.8 unit=kg
